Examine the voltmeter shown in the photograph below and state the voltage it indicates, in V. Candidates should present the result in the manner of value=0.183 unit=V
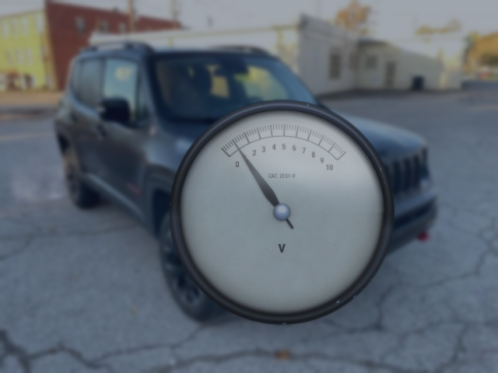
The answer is value=1 unit=V
